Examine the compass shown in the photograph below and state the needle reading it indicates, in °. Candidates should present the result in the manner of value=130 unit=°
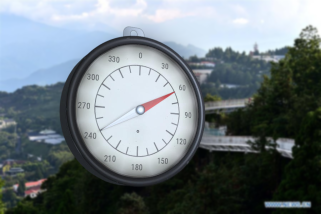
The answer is value=60 unit=°
